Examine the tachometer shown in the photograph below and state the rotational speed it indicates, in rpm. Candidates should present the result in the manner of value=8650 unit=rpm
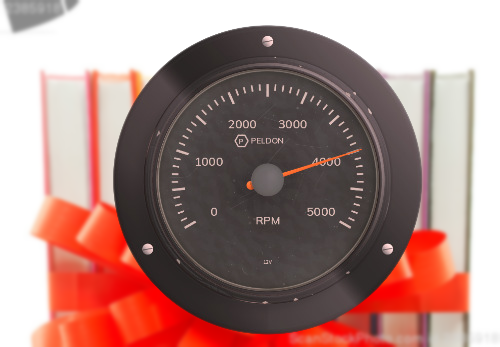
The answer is value=4000 unit=rpm
